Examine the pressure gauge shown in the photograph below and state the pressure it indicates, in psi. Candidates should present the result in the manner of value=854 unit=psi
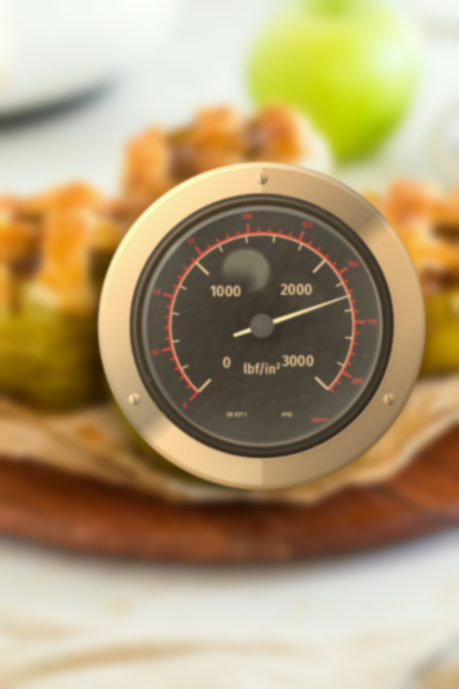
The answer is value=2300 unit=psi
